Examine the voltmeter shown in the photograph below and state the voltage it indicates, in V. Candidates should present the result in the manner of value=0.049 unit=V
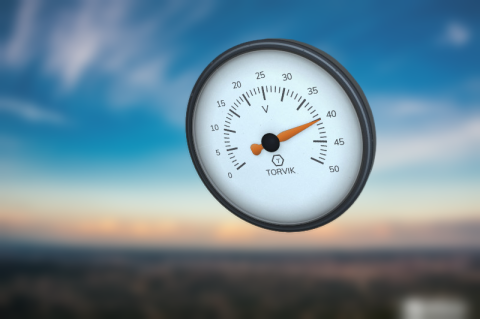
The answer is value=40 unit=V
